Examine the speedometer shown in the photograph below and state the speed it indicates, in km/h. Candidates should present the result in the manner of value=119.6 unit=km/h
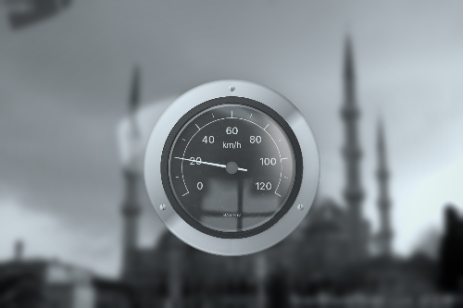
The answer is value=20 unit=km/h
